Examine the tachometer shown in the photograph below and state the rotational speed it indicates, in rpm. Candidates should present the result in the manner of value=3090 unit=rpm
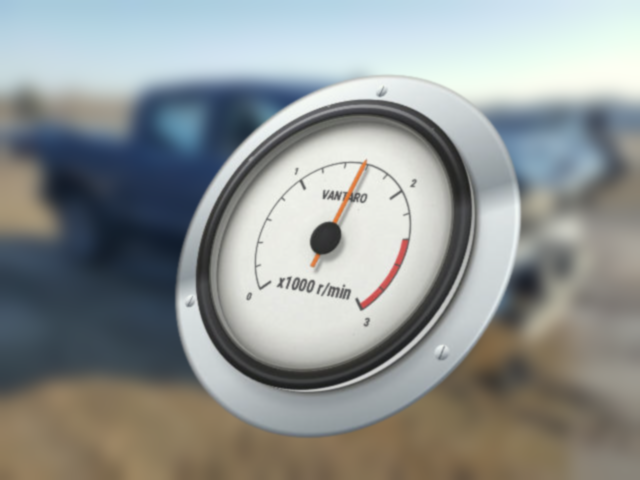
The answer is value=1600 unit=rpm
